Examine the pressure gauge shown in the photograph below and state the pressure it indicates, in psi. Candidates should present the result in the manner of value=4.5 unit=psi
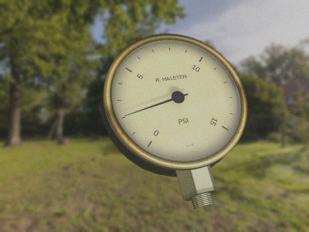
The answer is value=2 unit=psi
